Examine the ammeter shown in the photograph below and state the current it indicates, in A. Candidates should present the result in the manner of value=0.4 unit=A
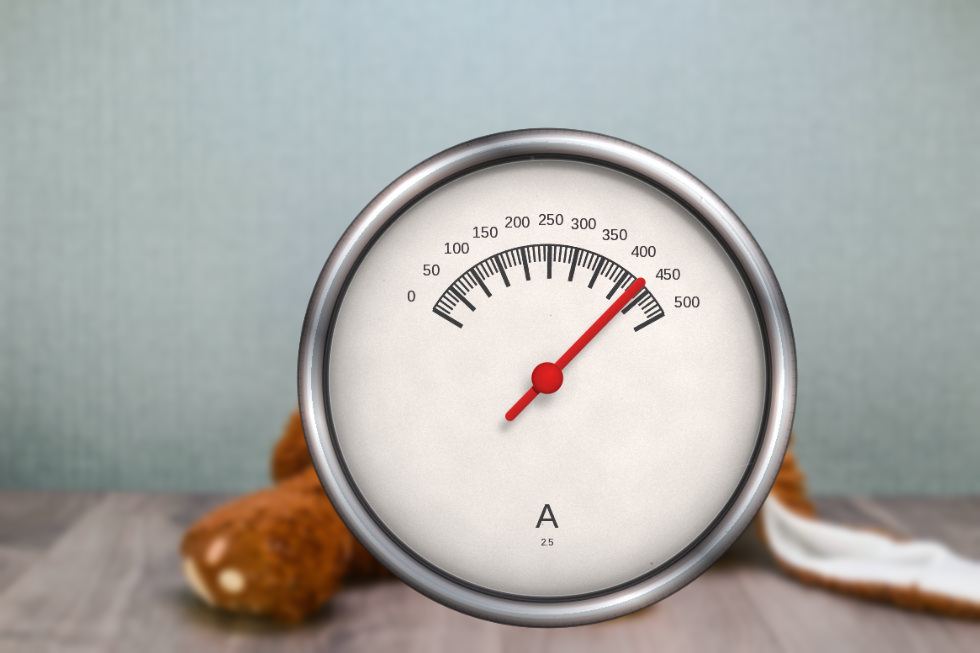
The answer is value=430 unit=A
